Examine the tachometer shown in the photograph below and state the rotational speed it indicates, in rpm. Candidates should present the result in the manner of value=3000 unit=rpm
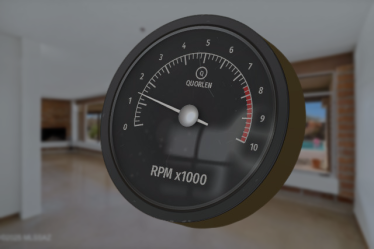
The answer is value=1400 unit=rpm
